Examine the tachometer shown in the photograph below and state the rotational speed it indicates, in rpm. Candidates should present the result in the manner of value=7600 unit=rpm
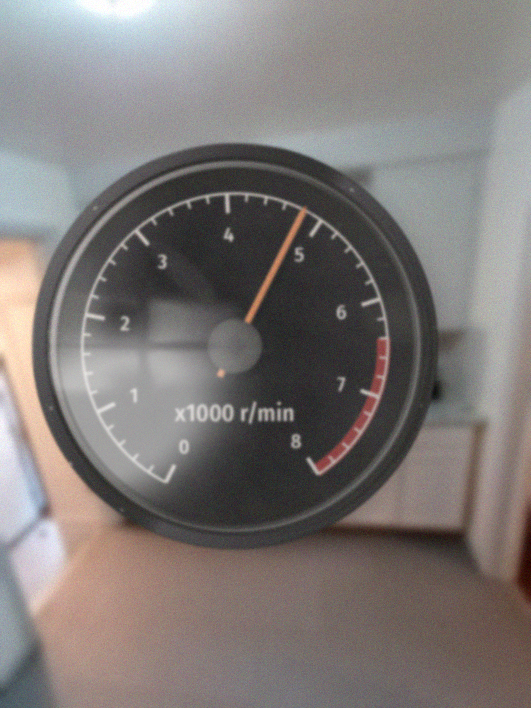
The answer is value=4800 unit=rpm
